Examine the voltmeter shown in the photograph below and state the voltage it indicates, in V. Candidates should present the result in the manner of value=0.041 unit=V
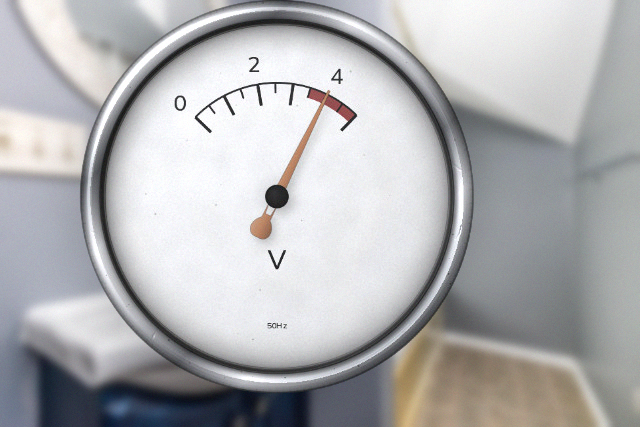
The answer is value=4 unit=V
